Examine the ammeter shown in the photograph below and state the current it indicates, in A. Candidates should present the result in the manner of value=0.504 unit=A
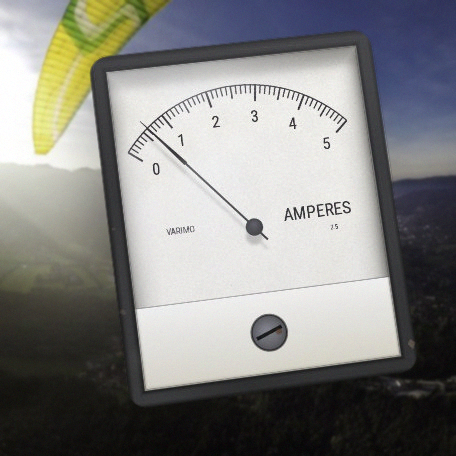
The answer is value=0.6 unit=A
